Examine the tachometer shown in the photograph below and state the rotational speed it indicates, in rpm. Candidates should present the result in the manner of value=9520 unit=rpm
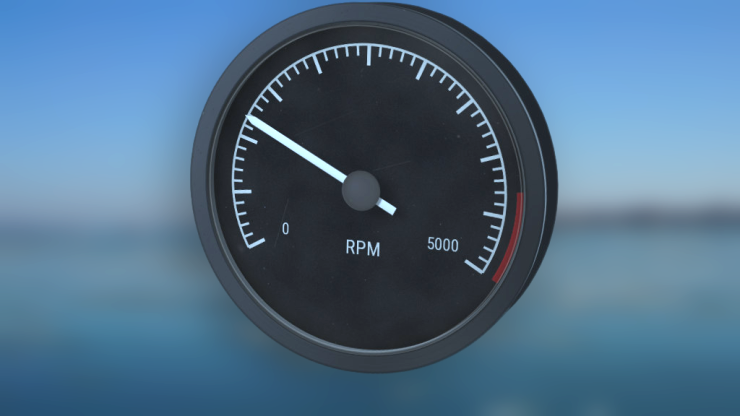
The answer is value=1200 unit=rpm
